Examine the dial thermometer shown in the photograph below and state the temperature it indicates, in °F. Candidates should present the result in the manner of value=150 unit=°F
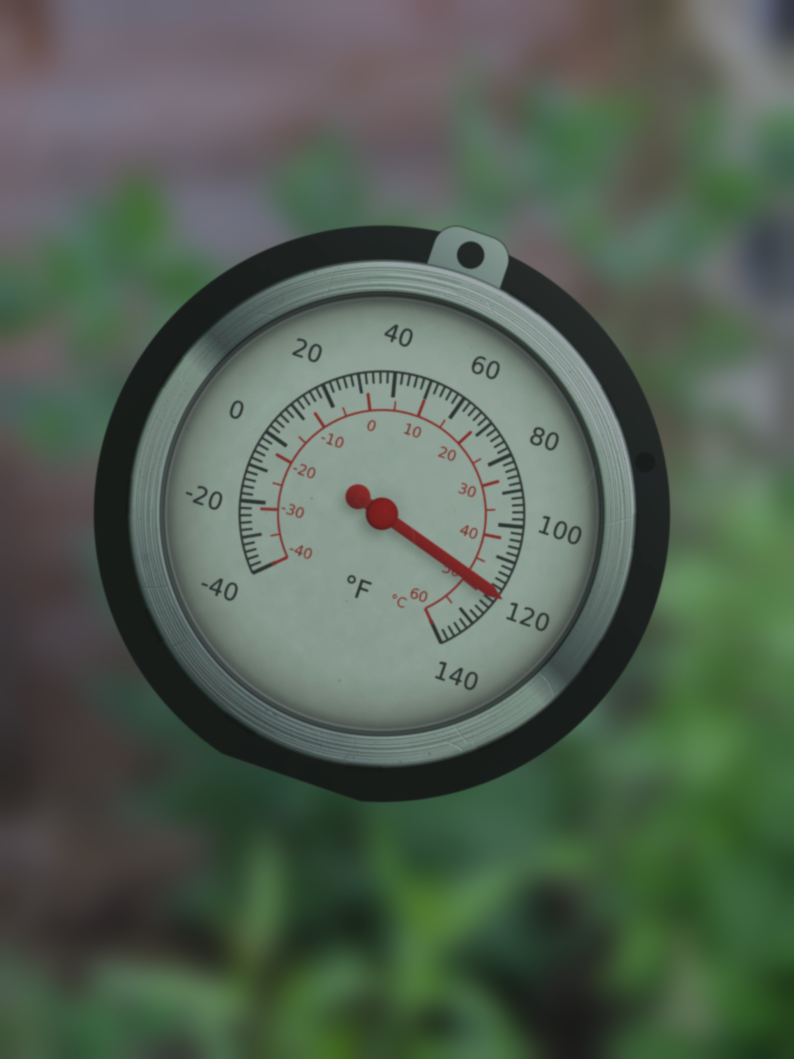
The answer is value=120 unit=°F
